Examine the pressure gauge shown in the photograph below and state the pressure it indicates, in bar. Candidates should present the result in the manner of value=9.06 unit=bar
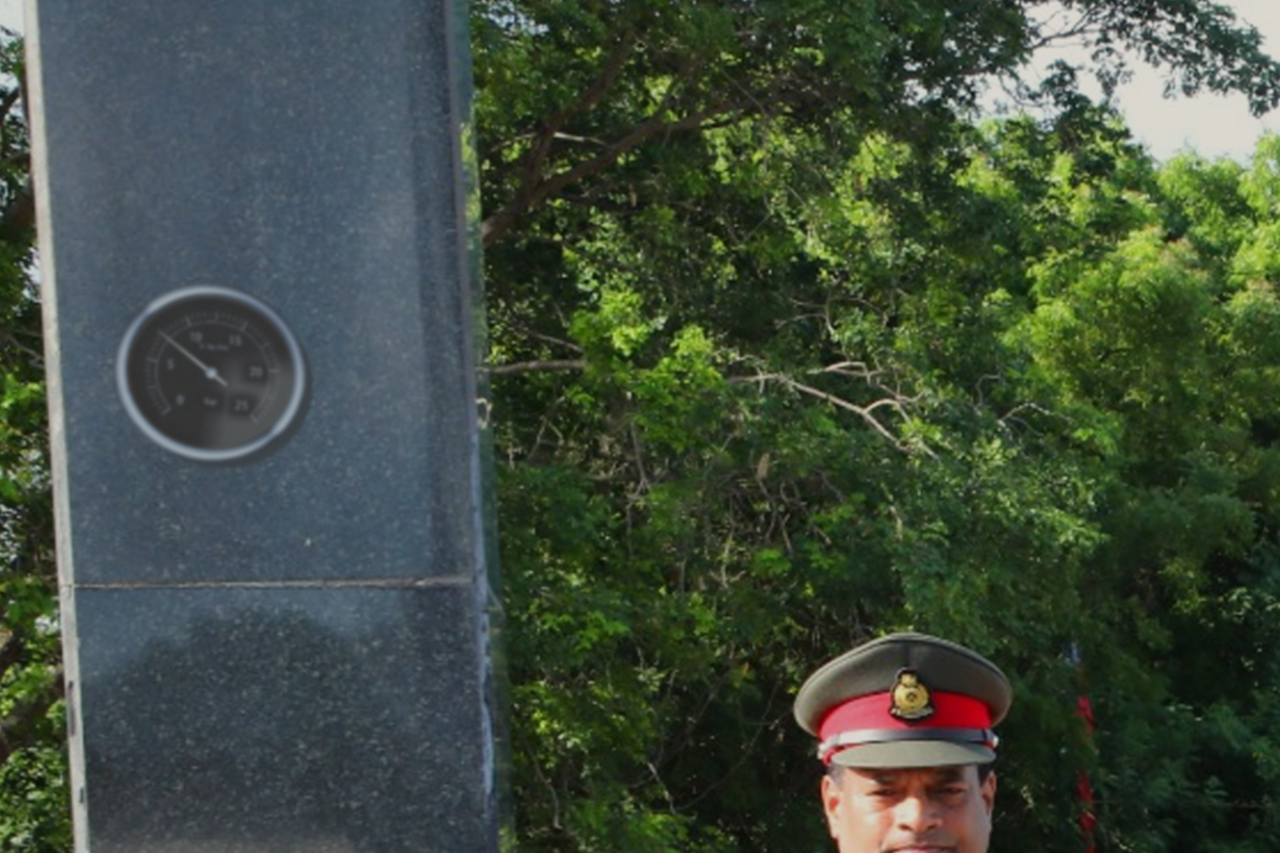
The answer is value=7.5 unit=bar
